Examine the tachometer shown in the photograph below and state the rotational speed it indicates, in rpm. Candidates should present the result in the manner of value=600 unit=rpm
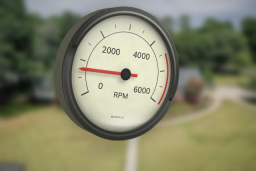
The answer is value=750 unit=rpm
